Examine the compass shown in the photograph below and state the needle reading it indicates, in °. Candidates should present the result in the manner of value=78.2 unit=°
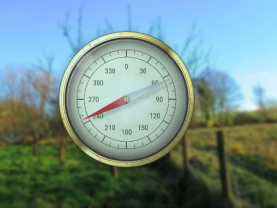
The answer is value=245 unit=°
